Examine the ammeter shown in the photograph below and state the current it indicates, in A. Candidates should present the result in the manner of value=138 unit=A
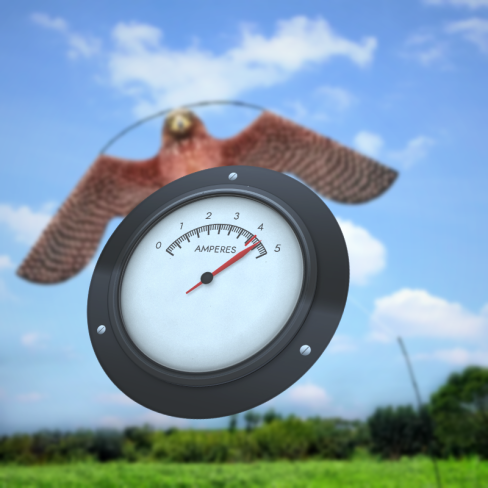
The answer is value=4.5 unit=A
